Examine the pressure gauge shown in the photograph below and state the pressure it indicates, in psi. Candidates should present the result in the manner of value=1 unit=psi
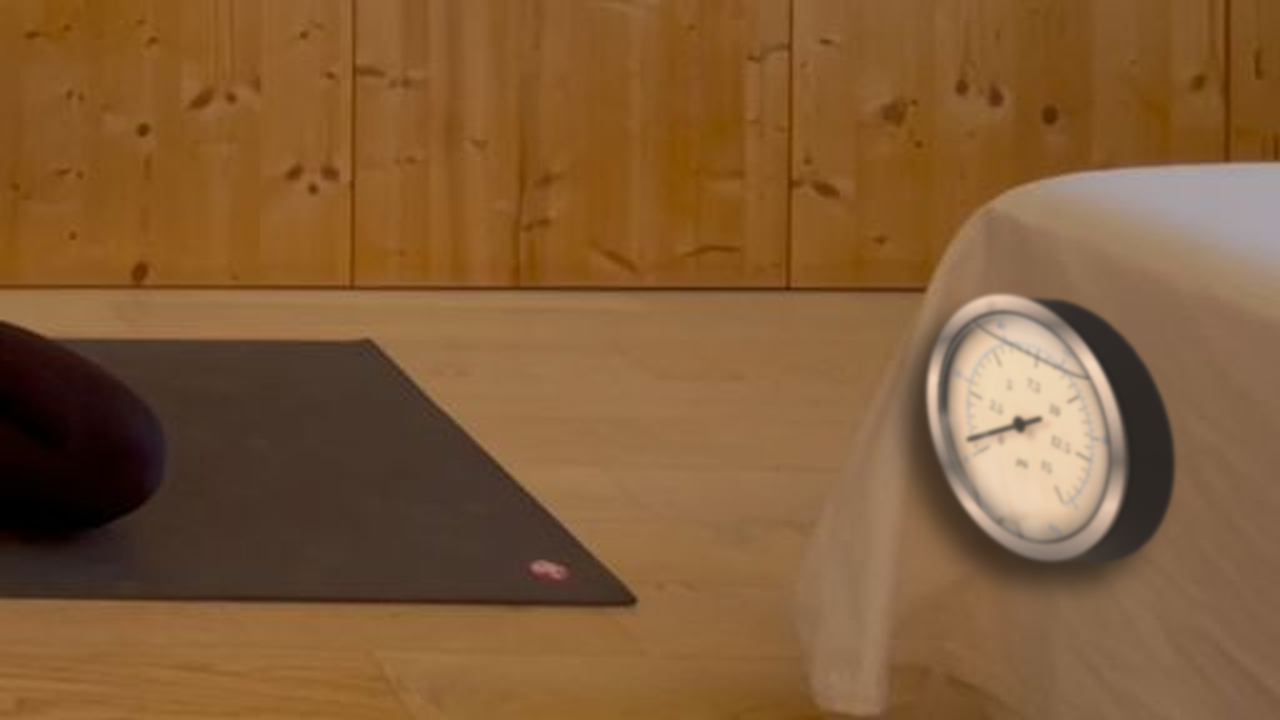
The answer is value=0.5 unit=psi
